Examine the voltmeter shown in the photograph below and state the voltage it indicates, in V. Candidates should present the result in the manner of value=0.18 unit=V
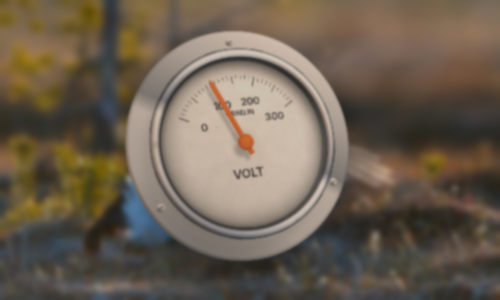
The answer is value=100 unit=V
